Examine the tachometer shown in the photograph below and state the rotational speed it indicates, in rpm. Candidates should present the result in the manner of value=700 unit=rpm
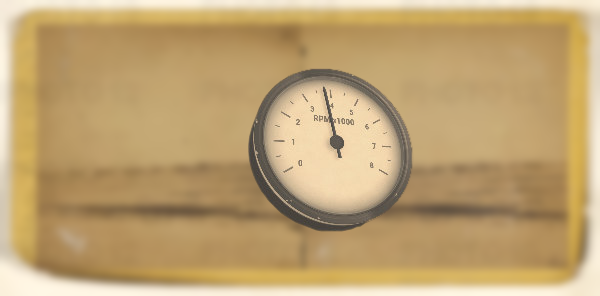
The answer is value=3750 unit=rpm
